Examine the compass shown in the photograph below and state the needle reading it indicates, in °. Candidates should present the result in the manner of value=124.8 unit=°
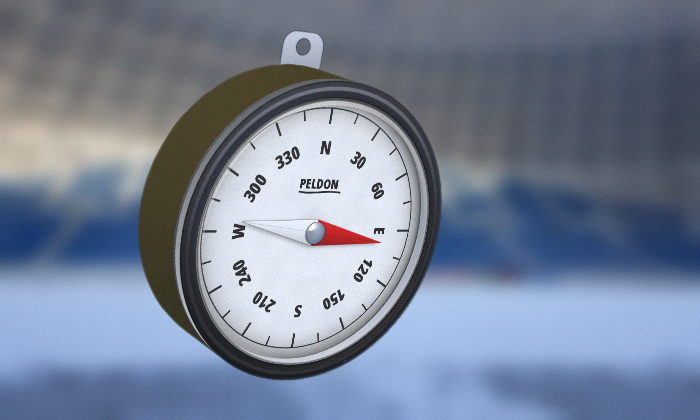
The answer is value=97.5 unit=°
